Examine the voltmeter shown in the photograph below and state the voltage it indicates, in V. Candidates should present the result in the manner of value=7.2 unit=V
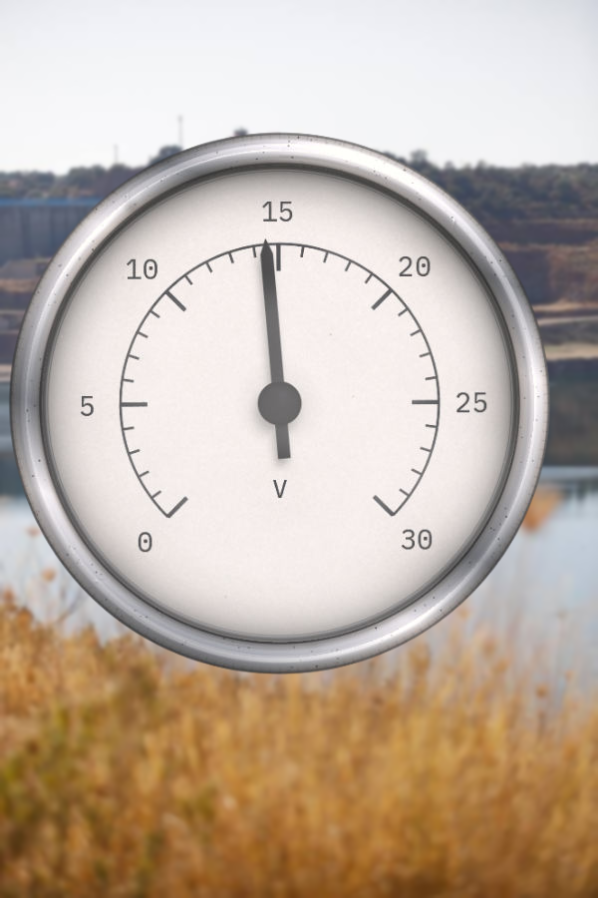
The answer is value=14.5 unit=V
